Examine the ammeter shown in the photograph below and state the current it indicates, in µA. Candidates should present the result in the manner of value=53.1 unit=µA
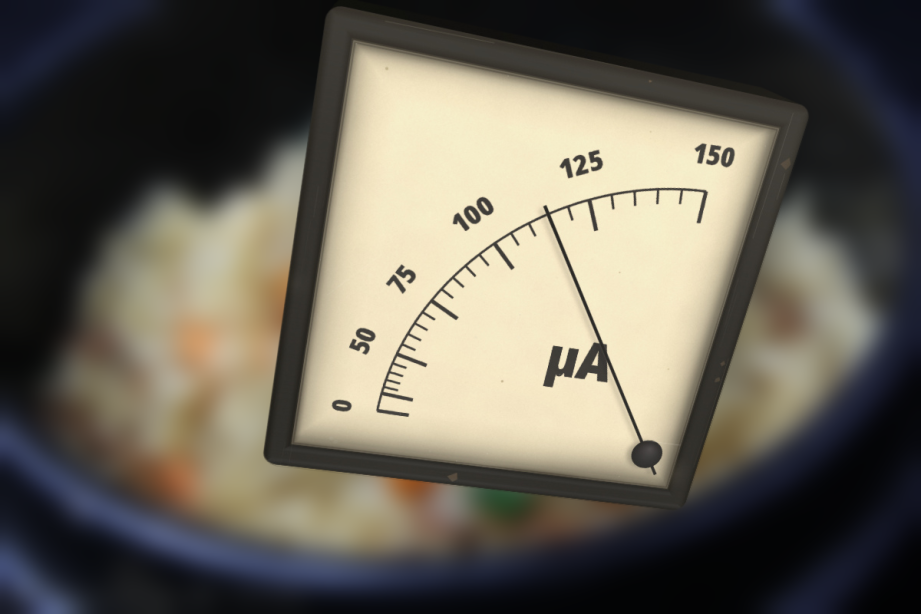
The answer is value=115 unit=µA
